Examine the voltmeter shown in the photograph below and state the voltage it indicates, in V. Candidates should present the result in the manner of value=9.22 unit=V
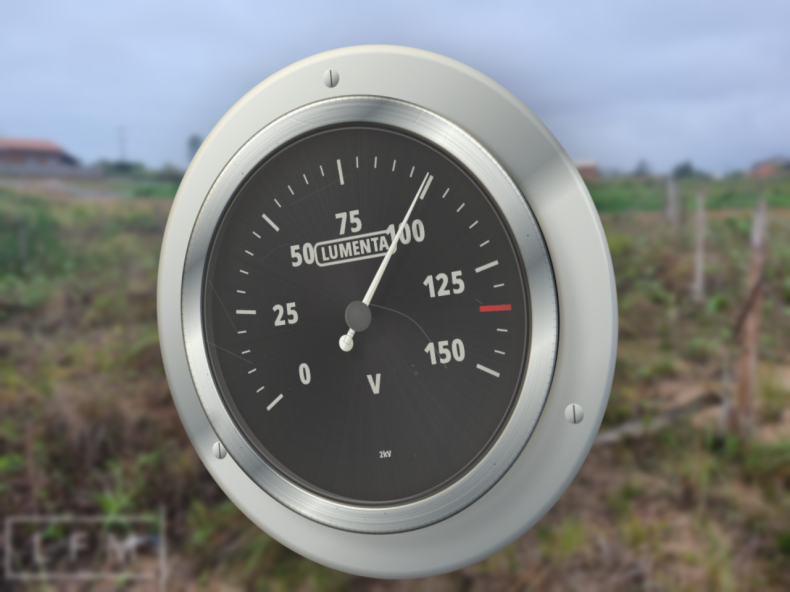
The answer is value=100 unit=V
